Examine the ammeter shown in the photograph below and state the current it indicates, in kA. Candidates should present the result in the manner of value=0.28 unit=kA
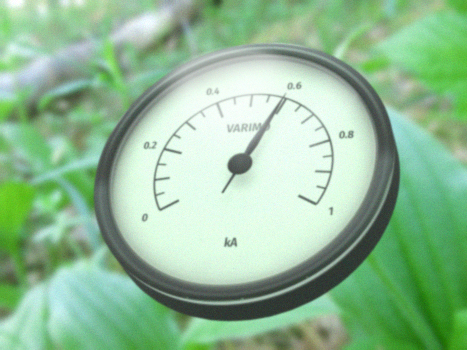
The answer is value=0.6 unit=kA
